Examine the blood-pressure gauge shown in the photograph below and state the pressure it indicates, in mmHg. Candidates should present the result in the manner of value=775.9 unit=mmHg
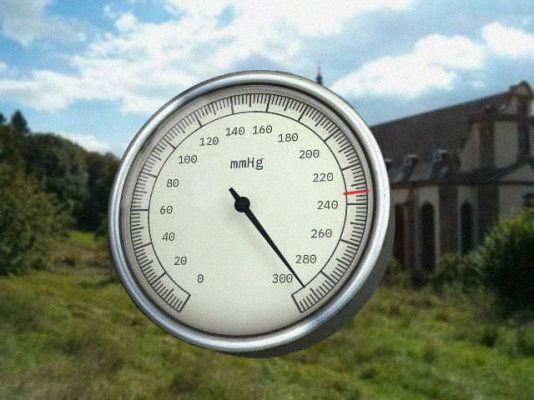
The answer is value=292 unit=mmHg
